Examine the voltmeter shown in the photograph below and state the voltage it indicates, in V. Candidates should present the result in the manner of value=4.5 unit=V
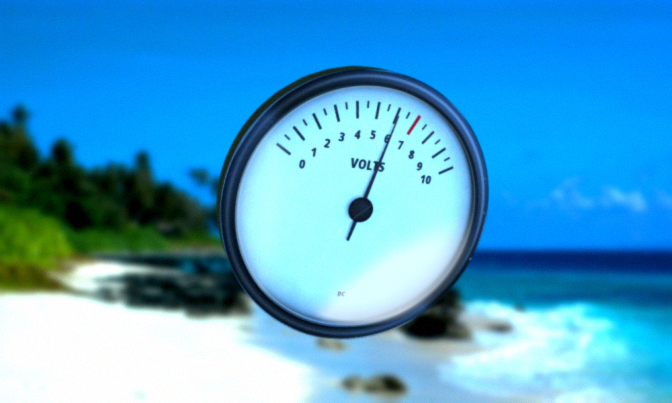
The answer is value=6 unit=V
